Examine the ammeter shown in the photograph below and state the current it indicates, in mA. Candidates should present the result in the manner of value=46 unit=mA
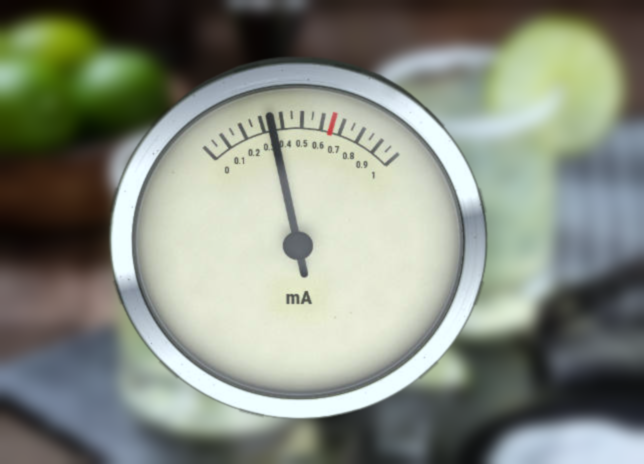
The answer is value=0.35 unit=mA
